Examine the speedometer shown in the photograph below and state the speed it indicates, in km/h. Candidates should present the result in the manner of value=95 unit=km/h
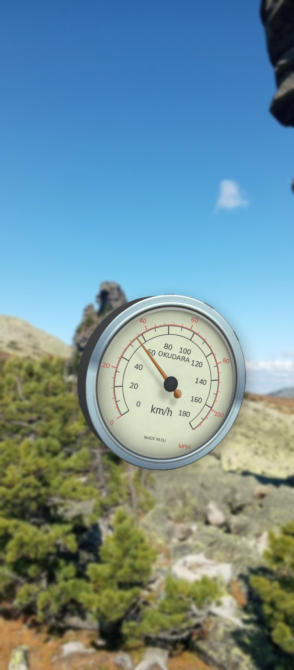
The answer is value=55 unit=km/h
